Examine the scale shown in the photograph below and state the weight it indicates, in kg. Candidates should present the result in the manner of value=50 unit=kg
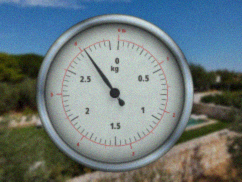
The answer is value=2.75 unit=kg
